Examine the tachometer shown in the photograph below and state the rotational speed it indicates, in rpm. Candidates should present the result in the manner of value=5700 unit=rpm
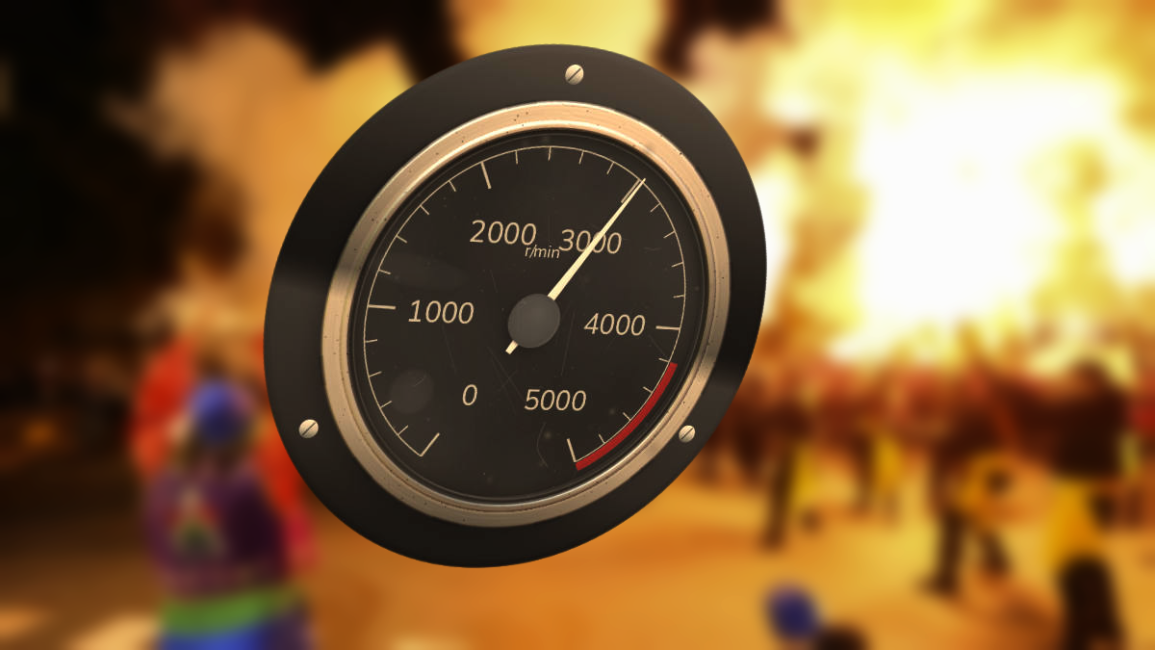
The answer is value=3000 unit=rpm
